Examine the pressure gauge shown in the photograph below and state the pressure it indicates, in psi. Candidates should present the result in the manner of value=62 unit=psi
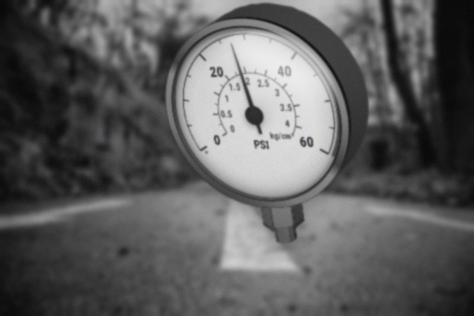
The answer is value=27.5 unit=psi
